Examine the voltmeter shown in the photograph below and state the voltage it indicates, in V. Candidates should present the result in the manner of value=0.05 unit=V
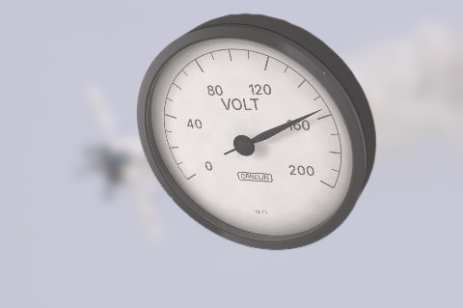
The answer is value=155 unit=V
